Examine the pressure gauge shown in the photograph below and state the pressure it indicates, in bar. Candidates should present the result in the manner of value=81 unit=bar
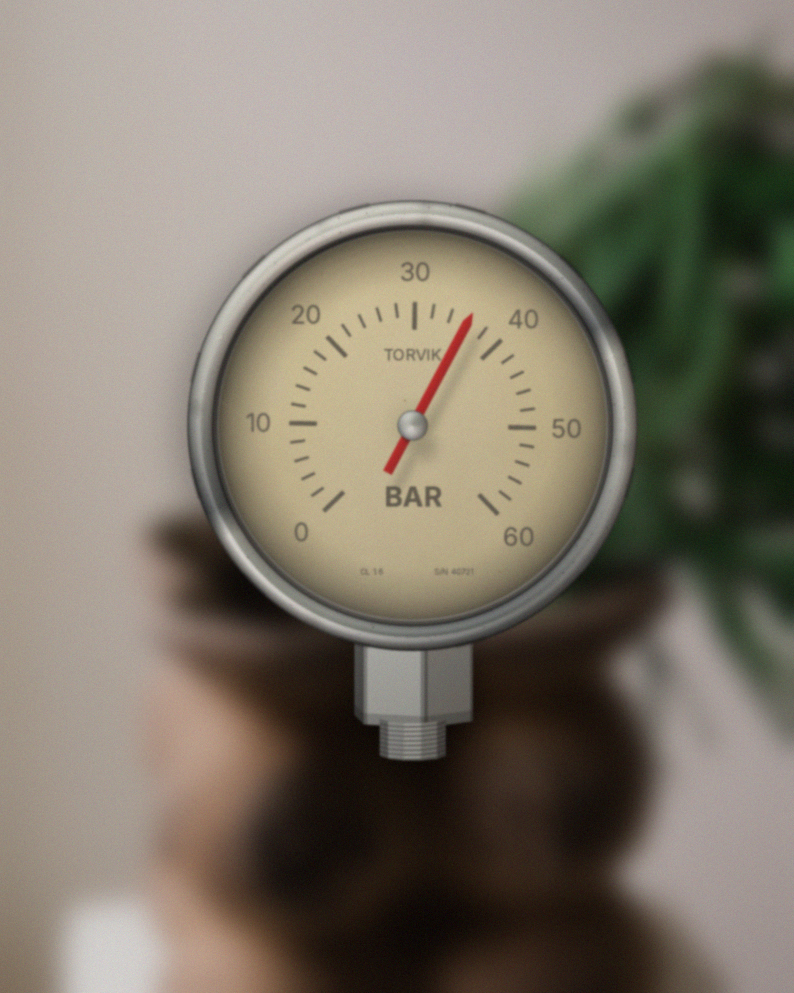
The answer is value=36 unit=bar
